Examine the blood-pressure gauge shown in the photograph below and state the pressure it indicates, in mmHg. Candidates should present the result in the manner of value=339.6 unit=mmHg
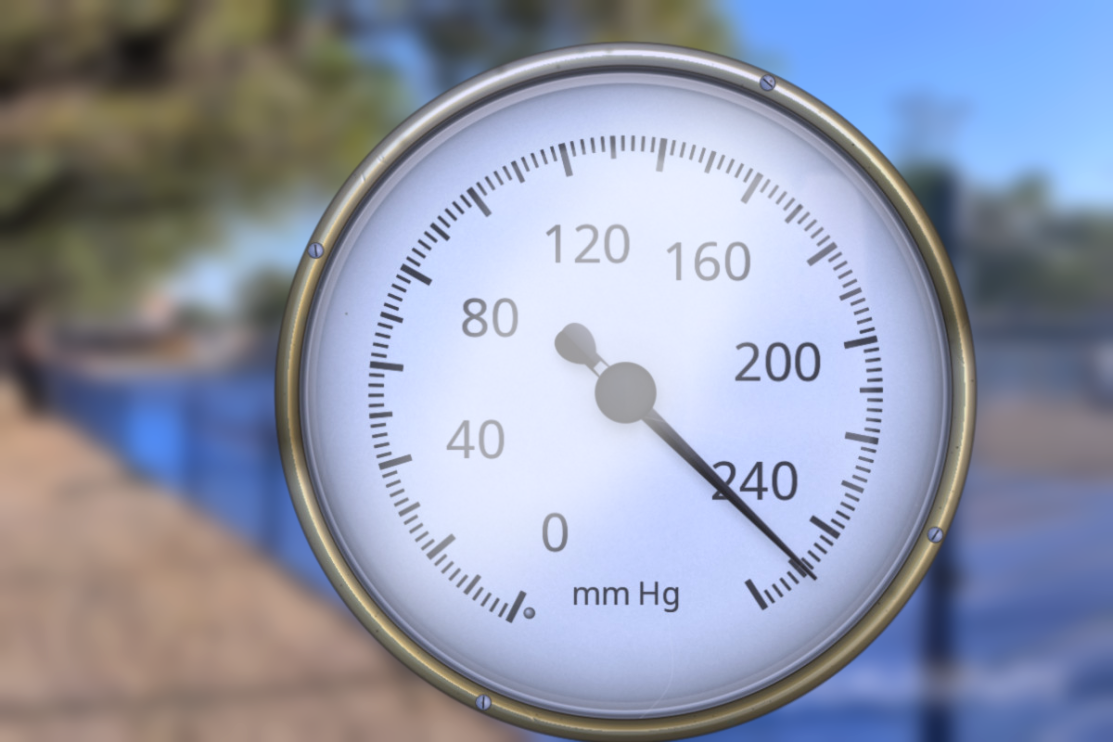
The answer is value=249 unit=mmHg
